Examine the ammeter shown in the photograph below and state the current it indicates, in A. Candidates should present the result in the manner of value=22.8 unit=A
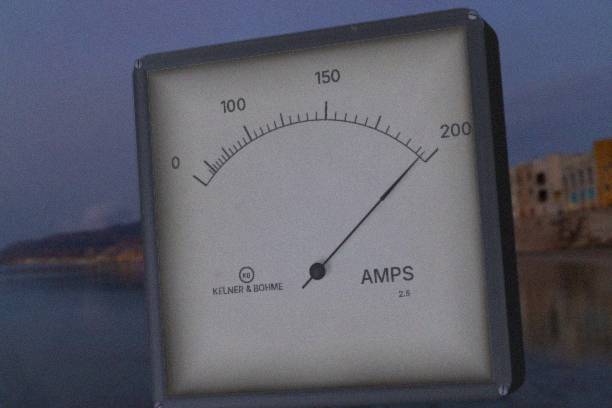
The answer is value=197.5 unit=A
